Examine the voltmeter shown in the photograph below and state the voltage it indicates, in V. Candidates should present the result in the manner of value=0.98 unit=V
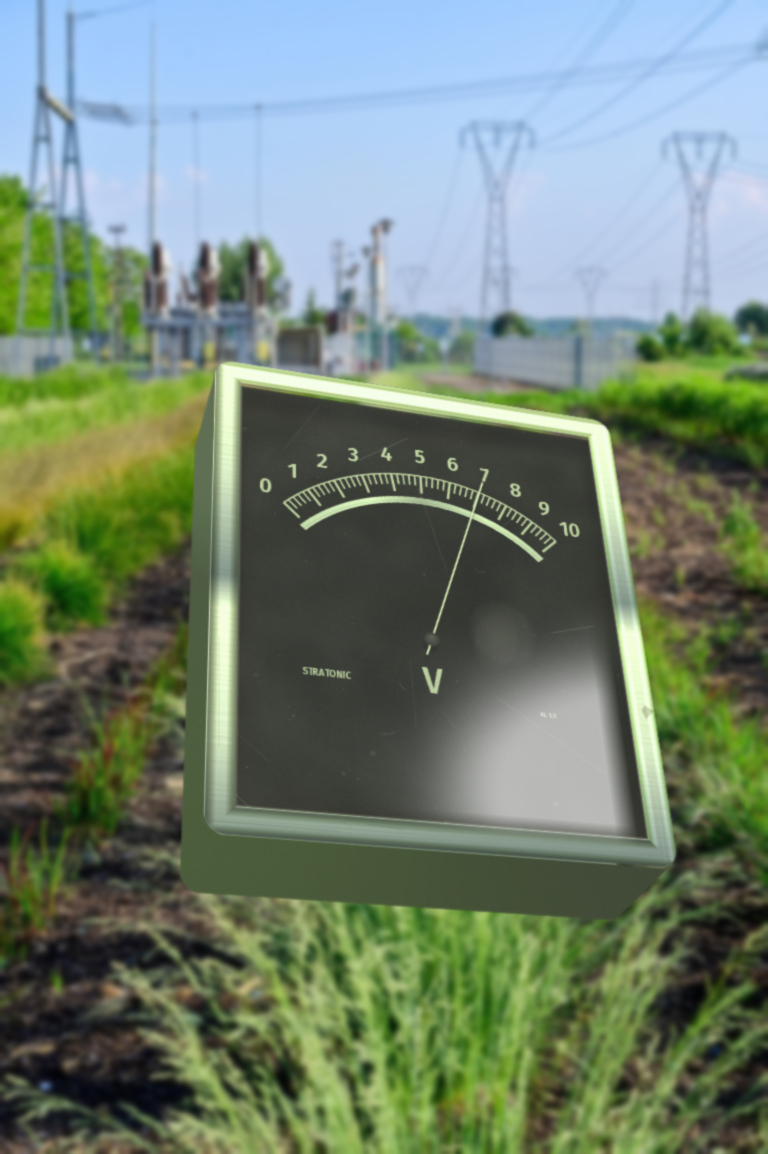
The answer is value=7 unit=V
